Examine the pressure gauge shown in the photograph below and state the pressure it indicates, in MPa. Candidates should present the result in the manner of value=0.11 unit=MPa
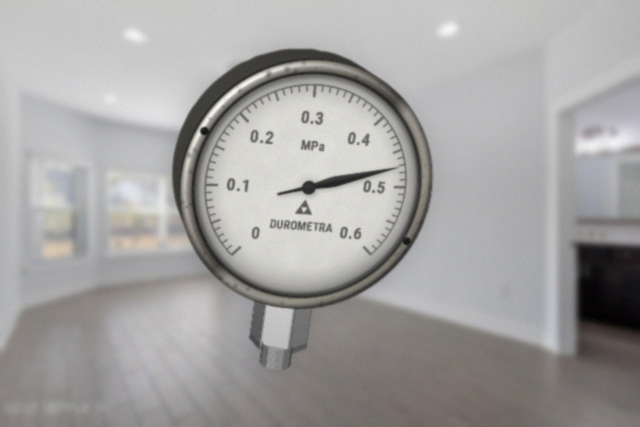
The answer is value=0.47 unit=MPa
